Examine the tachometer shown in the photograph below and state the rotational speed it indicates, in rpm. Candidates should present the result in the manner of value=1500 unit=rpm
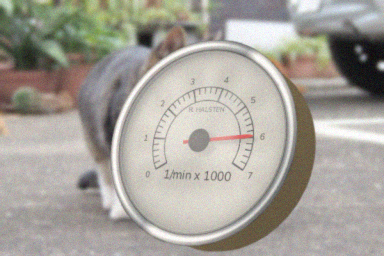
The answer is value=6000 unit=rpm
